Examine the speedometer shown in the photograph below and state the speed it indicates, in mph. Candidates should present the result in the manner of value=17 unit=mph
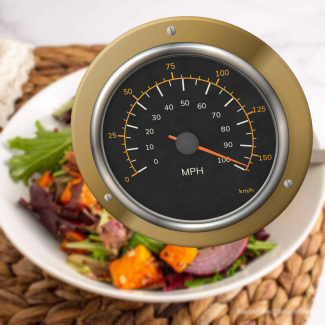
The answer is value=97.5 unit=mph
